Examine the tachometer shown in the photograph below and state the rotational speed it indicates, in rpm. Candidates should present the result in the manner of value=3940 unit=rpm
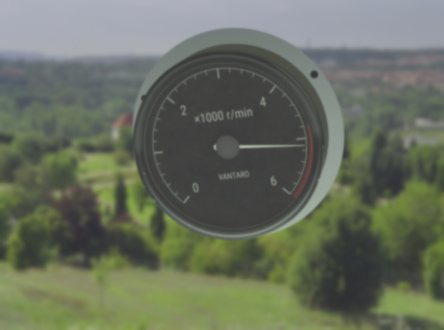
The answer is value=5100 unit=rpm
